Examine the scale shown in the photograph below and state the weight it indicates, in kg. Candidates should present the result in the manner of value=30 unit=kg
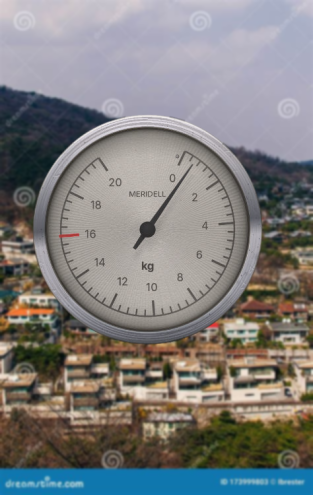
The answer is value=0.6 unit=kg
